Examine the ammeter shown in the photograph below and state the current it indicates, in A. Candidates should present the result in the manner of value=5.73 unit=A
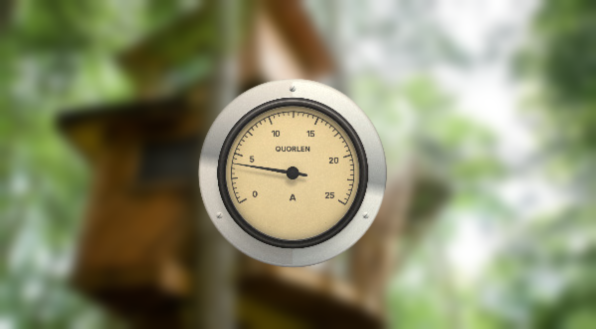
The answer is value=4 unit=A
